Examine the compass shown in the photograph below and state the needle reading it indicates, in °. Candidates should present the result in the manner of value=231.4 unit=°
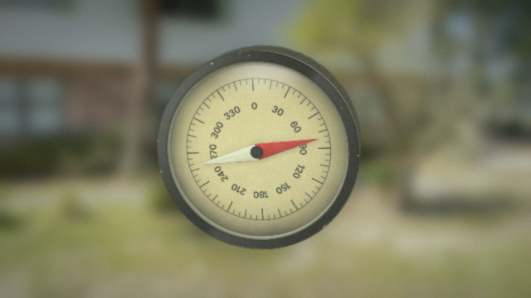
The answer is value=80 unit=°
